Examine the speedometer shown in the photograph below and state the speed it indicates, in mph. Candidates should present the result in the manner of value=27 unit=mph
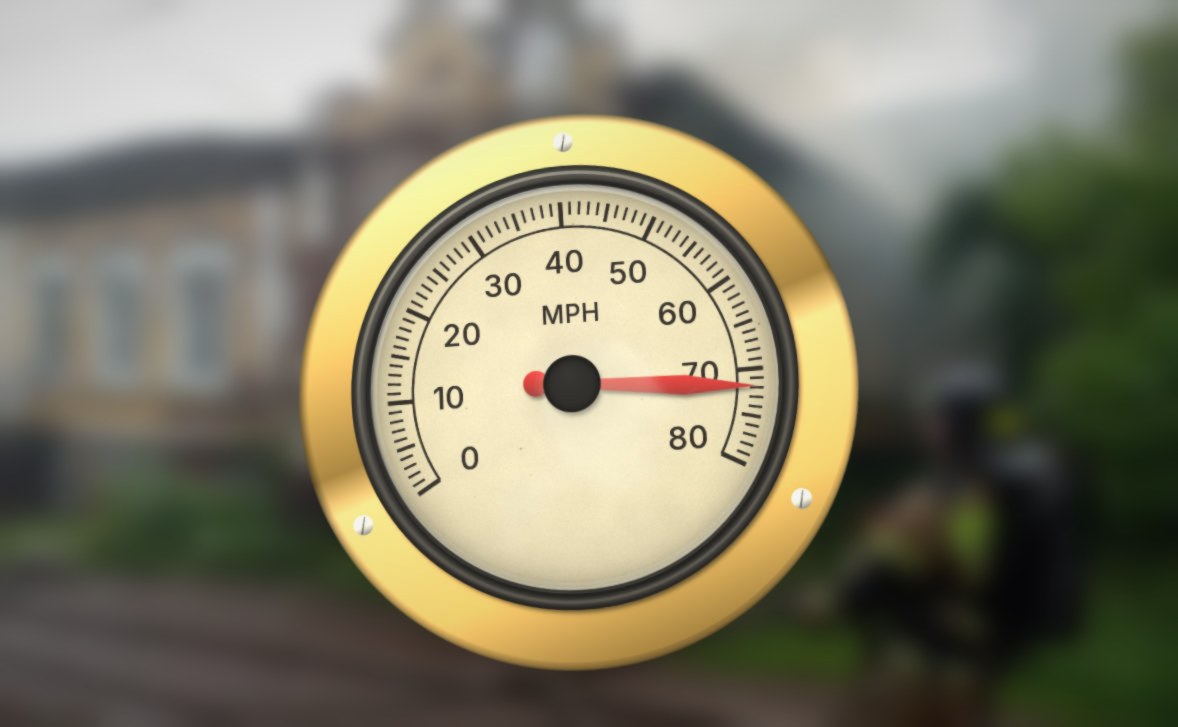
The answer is value=72 unit=mph
